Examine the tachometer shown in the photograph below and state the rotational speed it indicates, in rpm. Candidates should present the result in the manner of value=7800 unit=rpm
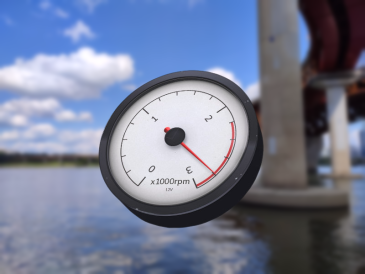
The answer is value=2800 unit=rpm
